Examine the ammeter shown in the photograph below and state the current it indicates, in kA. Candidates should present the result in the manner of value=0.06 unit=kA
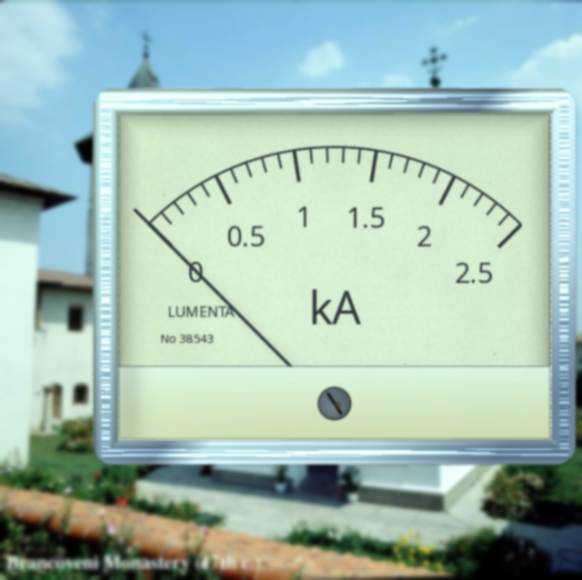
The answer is value=0 unit=kA
